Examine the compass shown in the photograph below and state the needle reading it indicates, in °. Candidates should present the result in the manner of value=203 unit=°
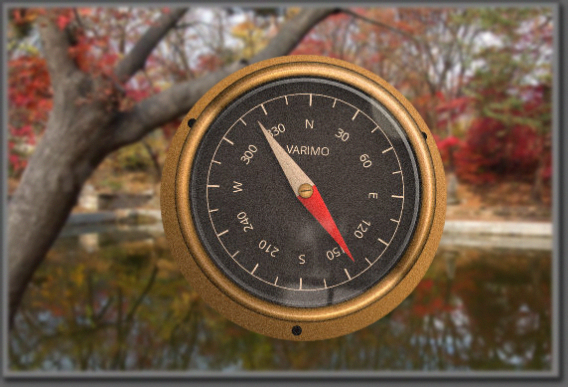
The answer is value=142.5 unit=°
